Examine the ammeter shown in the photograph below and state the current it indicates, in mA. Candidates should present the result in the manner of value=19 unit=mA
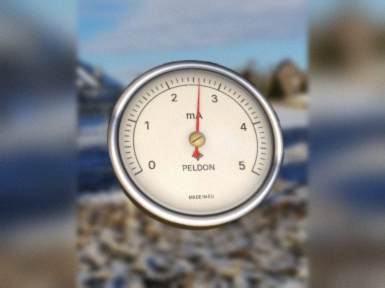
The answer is value=2.6 unit=mA
